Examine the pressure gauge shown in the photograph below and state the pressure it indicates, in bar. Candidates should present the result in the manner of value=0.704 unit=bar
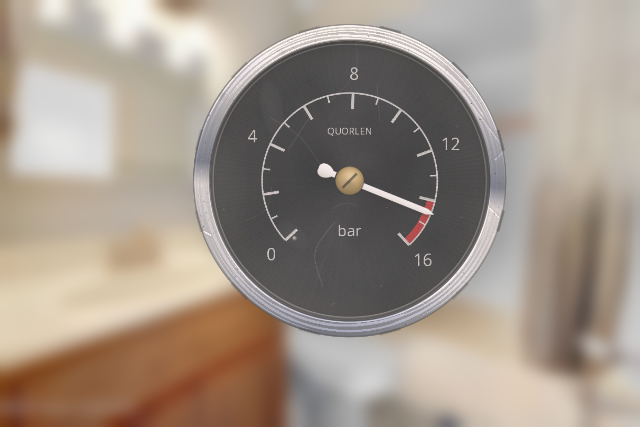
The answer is value=14.5 unit=bar
